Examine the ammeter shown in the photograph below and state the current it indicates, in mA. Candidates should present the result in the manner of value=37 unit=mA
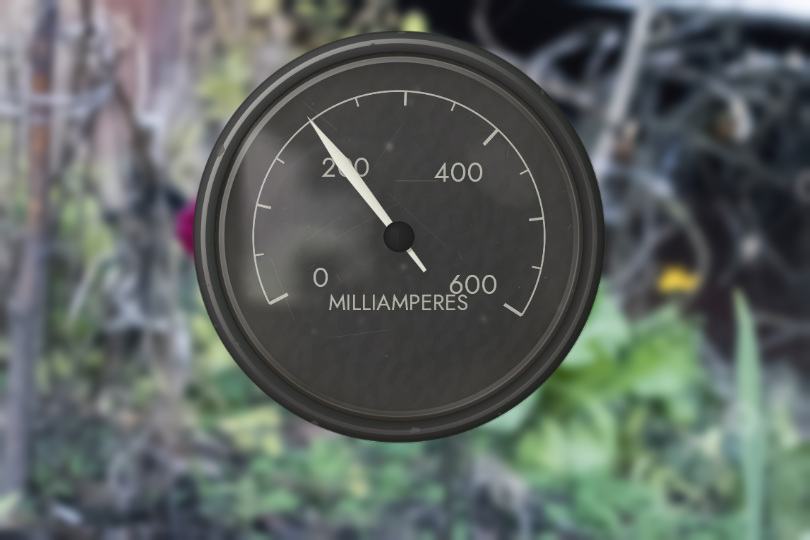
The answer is value=200 unit=mA
